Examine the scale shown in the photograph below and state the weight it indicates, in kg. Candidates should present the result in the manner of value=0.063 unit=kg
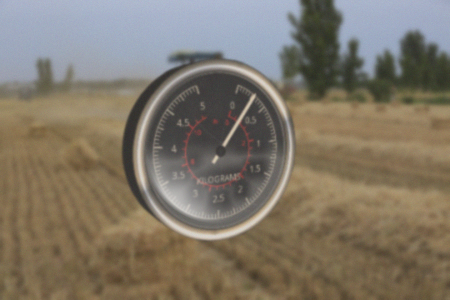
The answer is value=0.25 unit=kg
